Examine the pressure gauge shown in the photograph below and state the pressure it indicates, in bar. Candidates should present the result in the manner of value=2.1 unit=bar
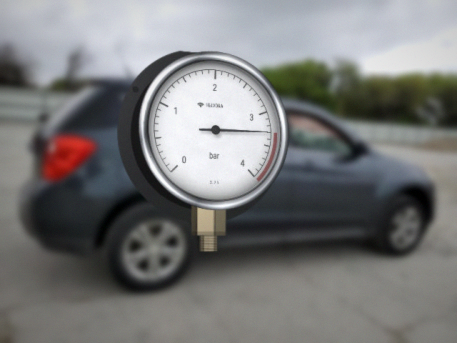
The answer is value=3.3 unit=bar
